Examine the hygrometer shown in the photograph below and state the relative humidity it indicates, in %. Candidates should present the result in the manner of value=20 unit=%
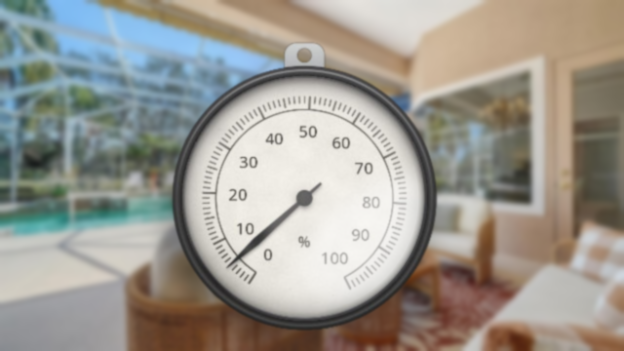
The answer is value=5 unit=%
